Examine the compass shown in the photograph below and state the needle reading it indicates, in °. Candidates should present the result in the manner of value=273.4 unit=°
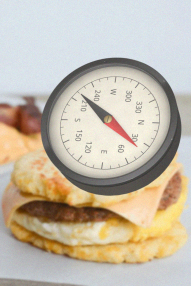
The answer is value=40 unit=°
